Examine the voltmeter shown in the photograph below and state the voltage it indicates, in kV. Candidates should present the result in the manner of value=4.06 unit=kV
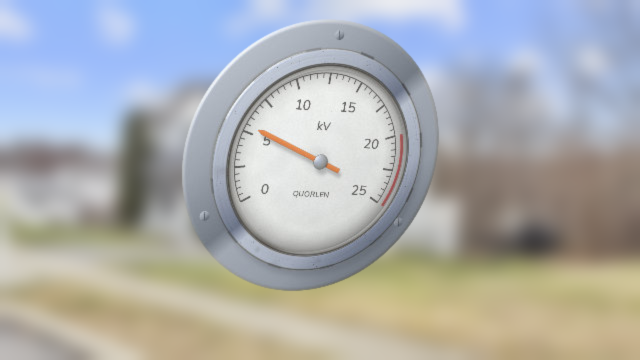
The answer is value=5.5 unit=kV
